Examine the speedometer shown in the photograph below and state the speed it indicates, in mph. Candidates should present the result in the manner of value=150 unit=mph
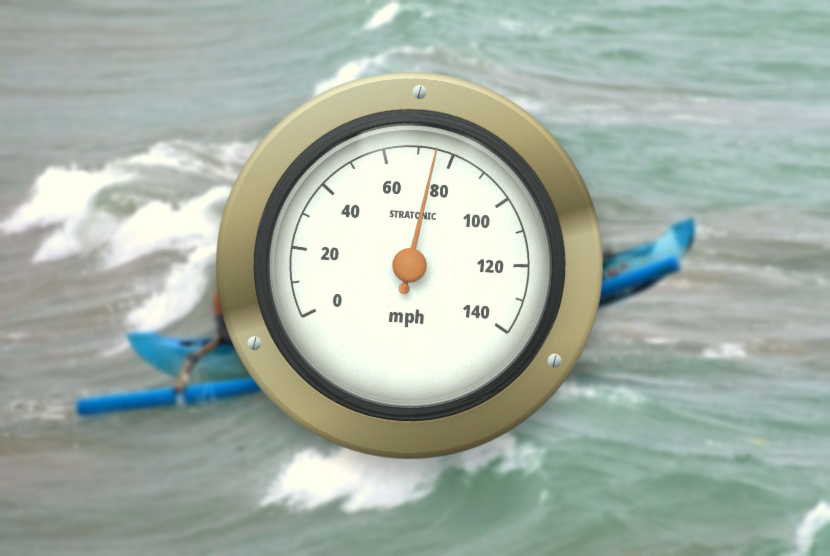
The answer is value=75 unit=mph
